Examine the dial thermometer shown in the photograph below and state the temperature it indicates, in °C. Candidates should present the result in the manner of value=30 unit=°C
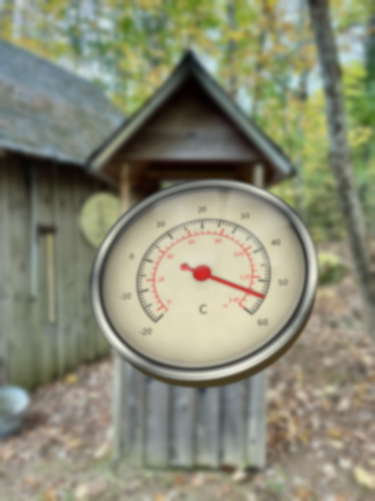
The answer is value=55 unit=°C
